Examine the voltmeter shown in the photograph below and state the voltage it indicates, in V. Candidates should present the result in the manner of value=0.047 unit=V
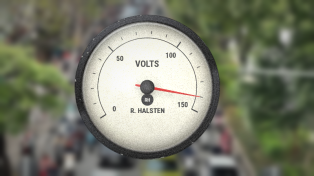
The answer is value=140 unit=V
